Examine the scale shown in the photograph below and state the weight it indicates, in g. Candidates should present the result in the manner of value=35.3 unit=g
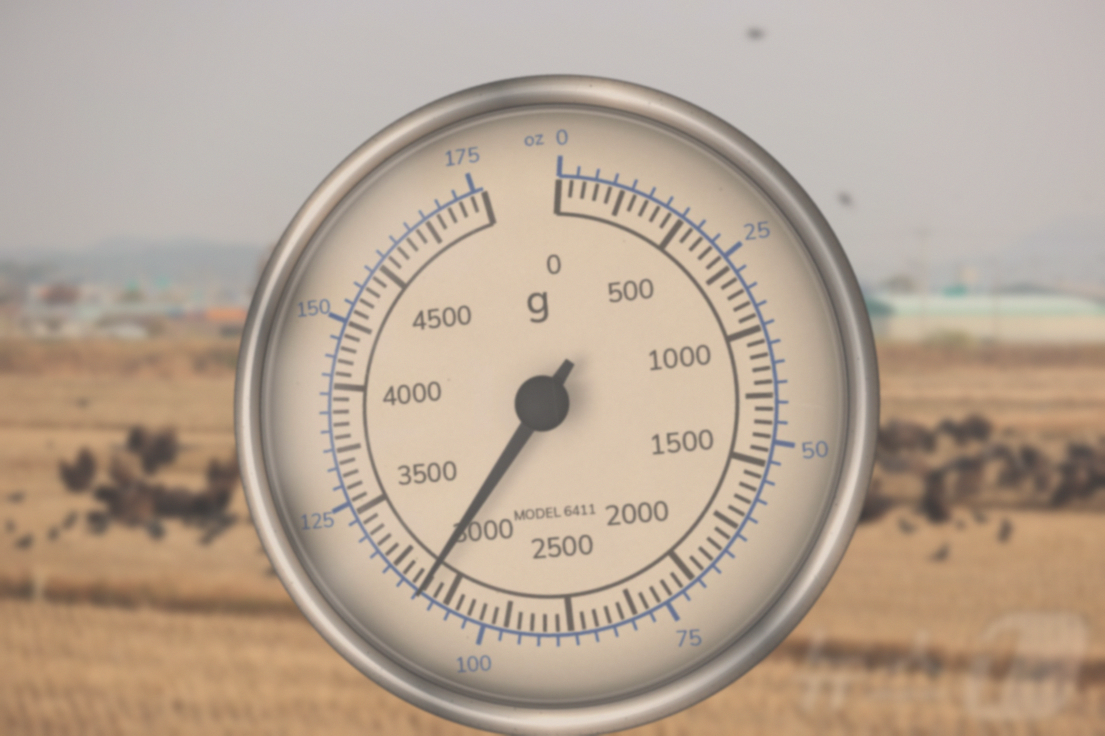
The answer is value=3100 unit=g
